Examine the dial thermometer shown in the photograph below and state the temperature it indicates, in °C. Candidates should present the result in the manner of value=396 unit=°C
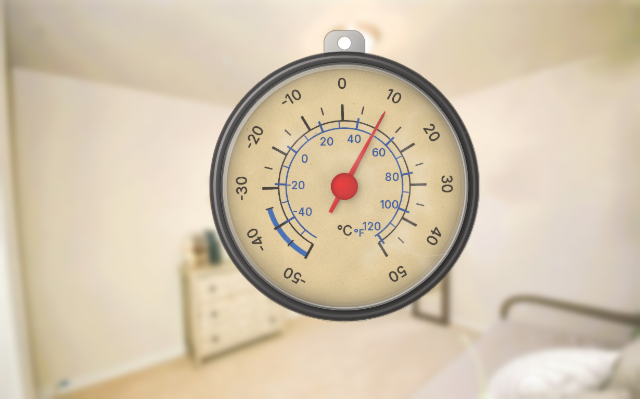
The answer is value=10 unit=°C
